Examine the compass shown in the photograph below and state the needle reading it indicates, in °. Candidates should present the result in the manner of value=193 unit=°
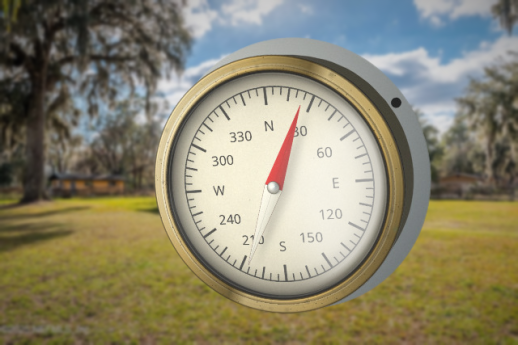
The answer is value=25 unit=°
